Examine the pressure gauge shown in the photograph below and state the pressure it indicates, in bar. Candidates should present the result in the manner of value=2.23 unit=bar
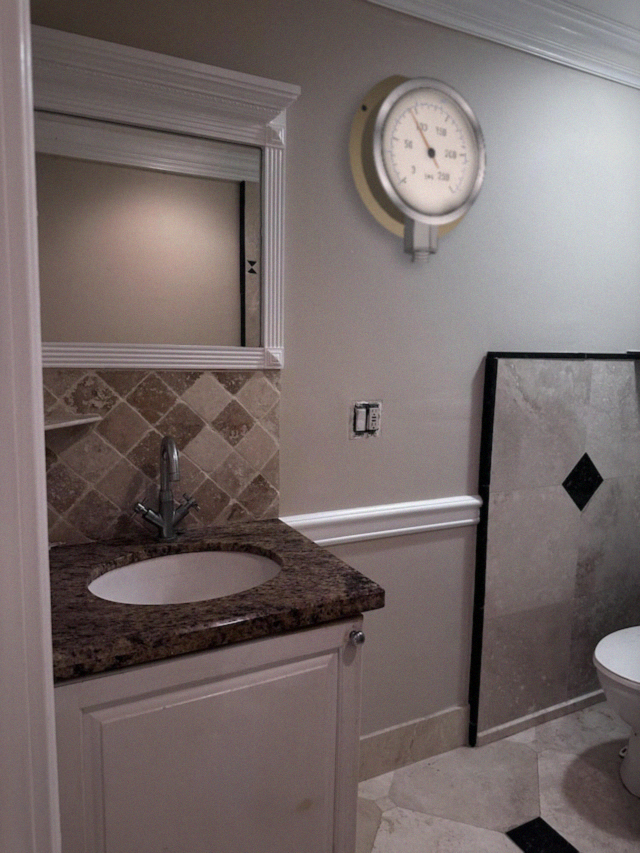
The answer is value=90 unit=bar
